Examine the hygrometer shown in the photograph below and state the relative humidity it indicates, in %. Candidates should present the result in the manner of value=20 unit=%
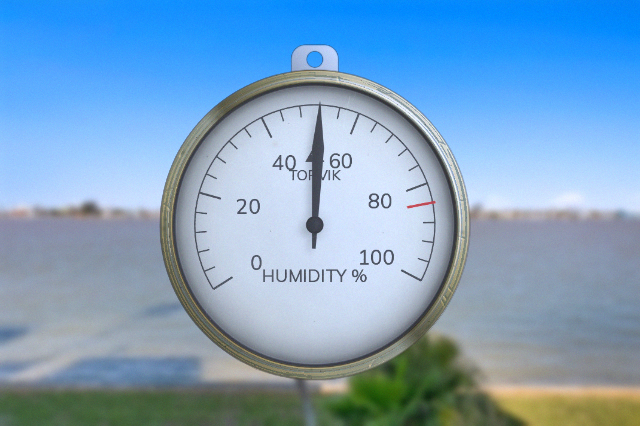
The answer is value=52 unit=%
